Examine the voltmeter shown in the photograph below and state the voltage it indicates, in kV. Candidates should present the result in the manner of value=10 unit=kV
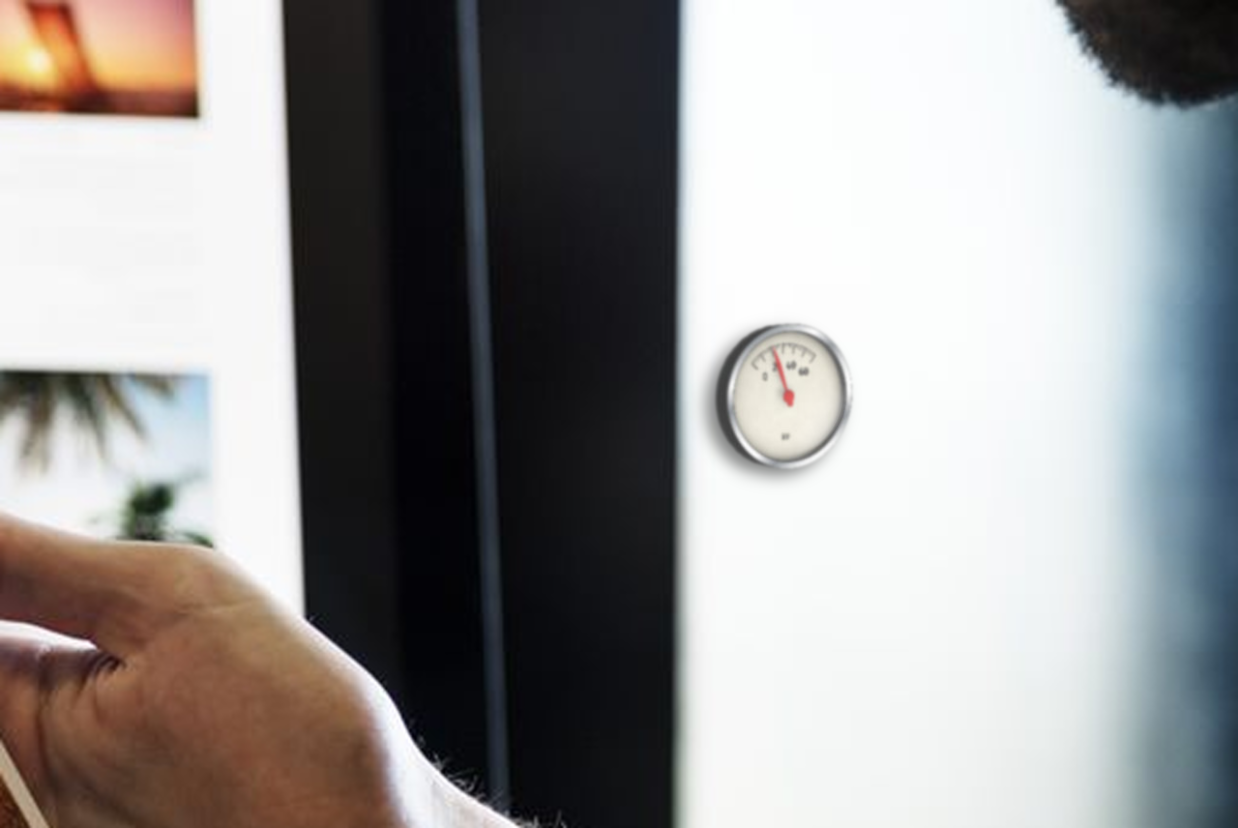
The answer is value=20 unit=kV
